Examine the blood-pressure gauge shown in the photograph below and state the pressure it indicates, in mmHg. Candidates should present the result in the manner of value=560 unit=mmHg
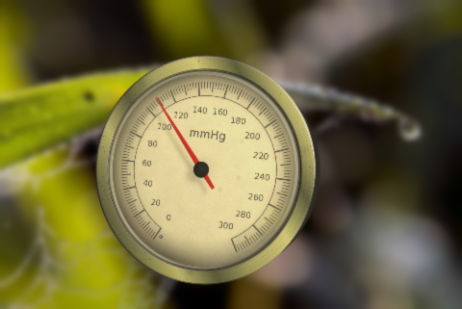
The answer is value=110 unit=mmHg
